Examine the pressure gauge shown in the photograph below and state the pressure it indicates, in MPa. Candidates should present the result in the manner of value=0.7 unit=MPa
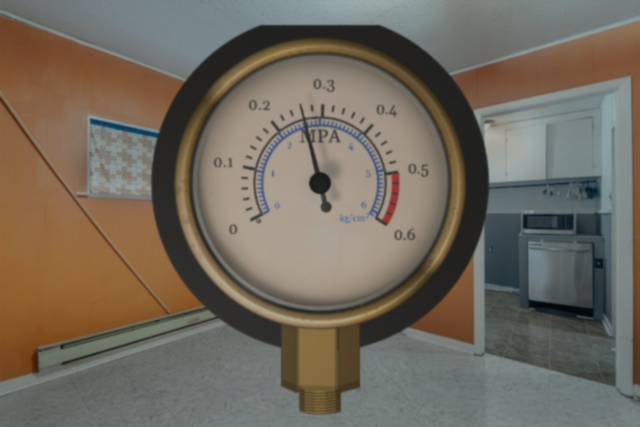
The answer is value=0.26 unit=MPa
